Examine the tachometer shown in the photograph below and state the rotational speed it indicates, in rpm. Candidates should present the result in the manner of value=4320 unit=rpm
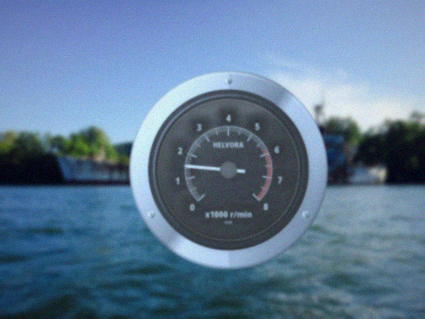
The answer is value=1500 unit=rpm
